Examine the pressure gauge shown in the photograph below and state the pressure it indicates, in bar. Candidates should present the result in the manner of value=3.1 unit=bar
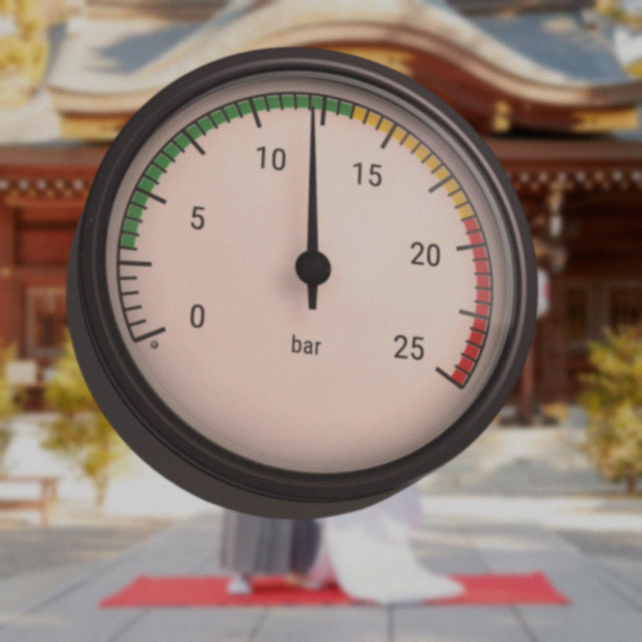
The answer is value=12 unit=bar
